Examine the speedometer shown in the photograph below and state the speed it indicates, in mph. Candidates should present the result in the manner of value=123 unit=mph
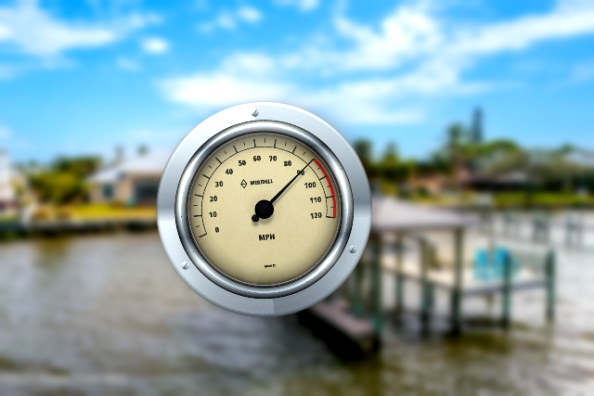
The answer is value=90 unit=mph
